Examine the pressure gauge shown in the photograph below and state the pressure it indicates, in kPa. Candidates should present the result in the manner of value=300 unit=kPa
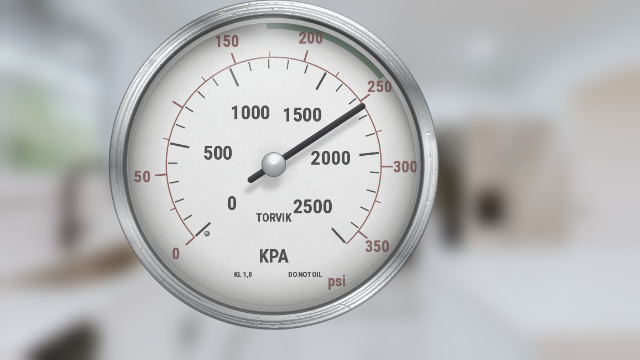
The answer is value=1750 unit=kPa
